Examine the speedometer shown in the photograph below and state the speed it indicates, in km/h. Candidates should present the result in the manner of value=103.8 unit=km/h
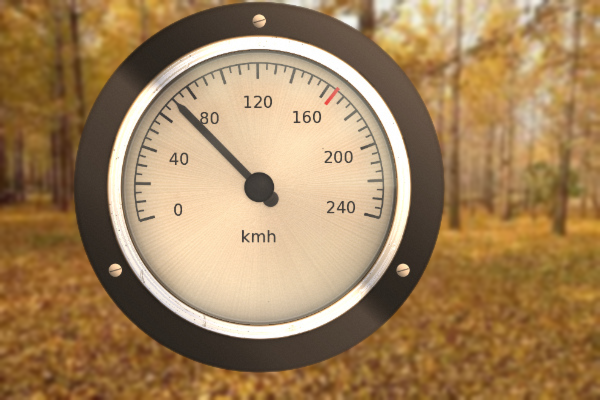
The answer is value=70 unit=km/h
